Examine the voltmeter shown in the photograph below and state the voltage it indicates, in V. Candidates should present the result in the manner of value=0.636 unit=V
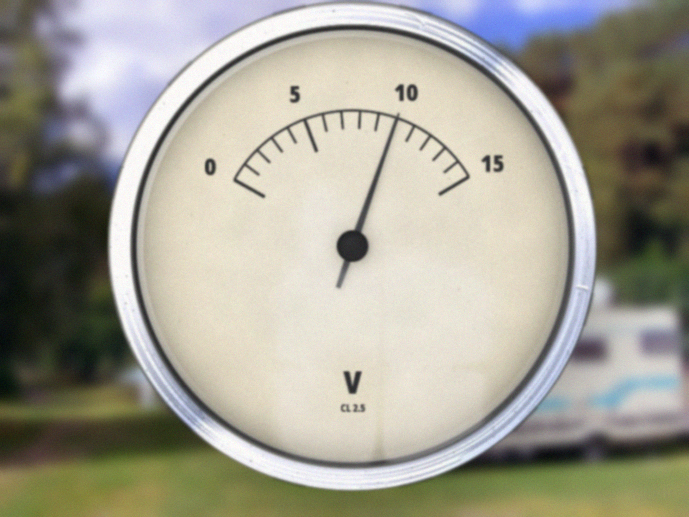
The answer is value=10 unit=V
